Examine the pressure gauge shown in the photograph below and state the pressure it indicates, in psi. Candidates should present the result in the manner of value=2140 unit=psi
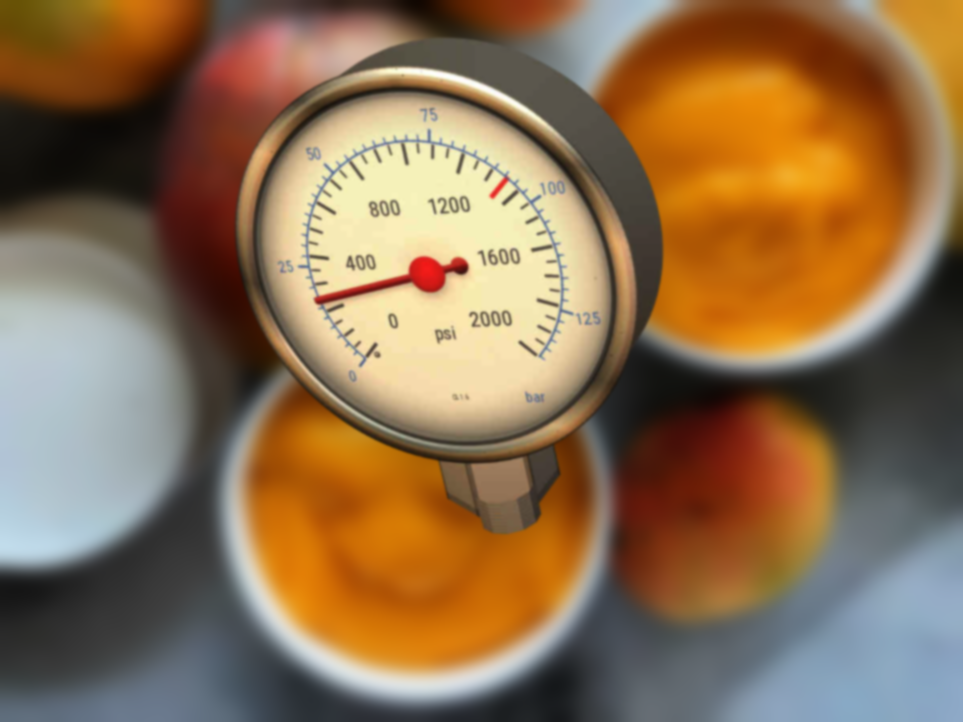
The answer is value=250 unit=psi
